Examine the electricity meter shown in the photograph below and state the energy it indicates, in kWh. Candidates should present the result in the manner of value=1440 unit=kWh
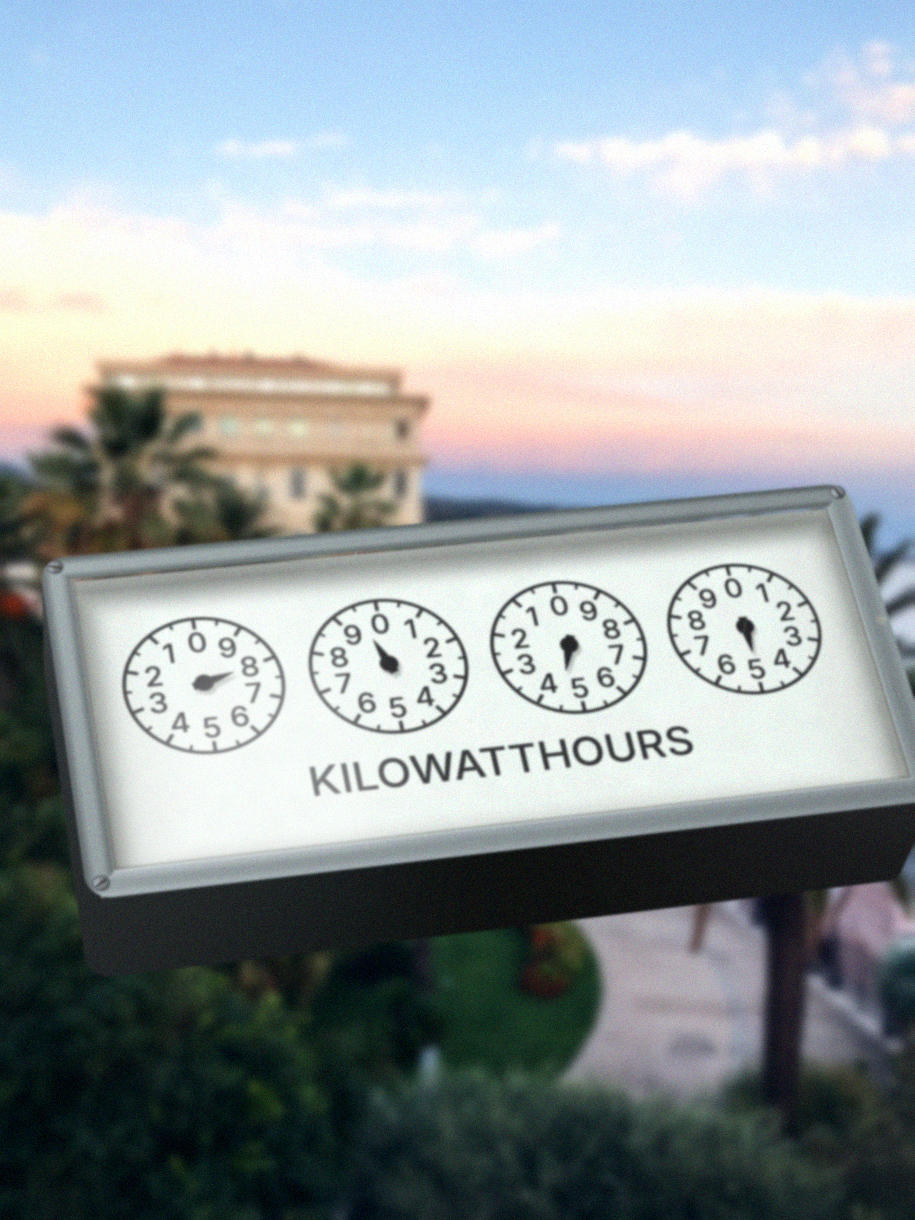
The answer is value=7945 unit=kWh
